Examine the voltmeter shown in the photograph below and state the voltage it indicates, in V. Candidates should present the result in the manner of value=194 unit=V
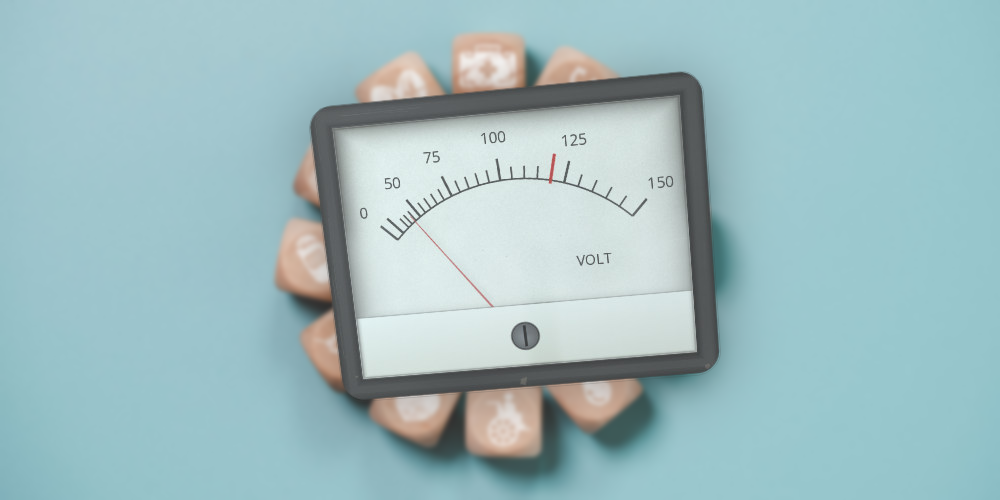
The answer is value=45 unit=V
